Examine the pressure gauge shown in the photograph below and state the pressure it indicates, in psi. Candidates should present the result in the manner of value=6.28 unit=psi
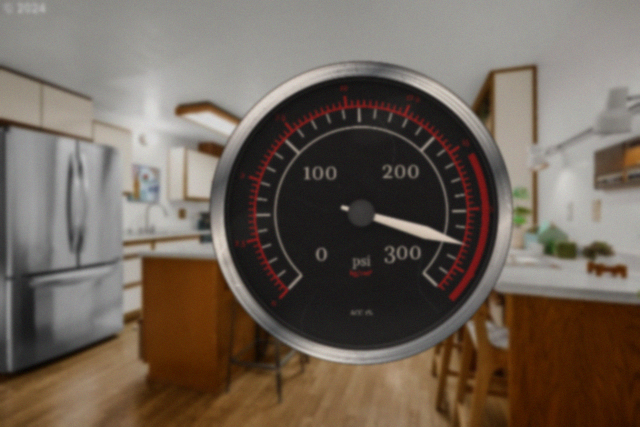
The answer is value=270 unit=psi
